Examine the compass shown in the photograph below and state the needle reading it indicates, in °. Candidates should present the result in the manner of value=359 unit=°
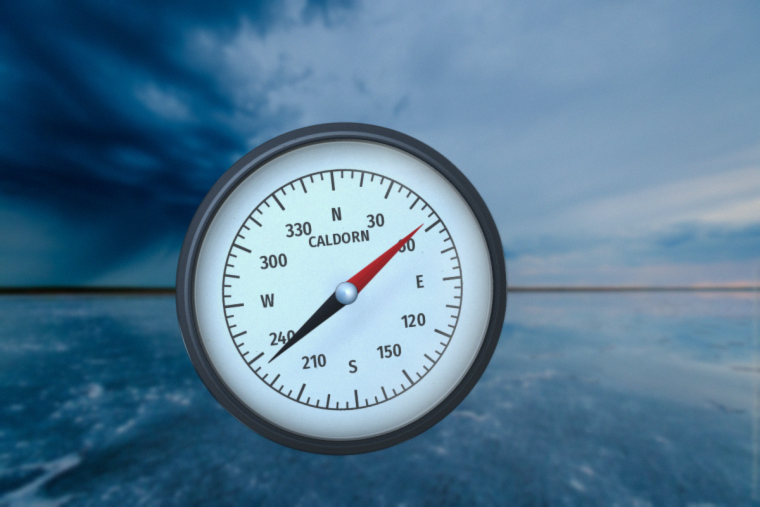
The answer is value=55 unit=°
